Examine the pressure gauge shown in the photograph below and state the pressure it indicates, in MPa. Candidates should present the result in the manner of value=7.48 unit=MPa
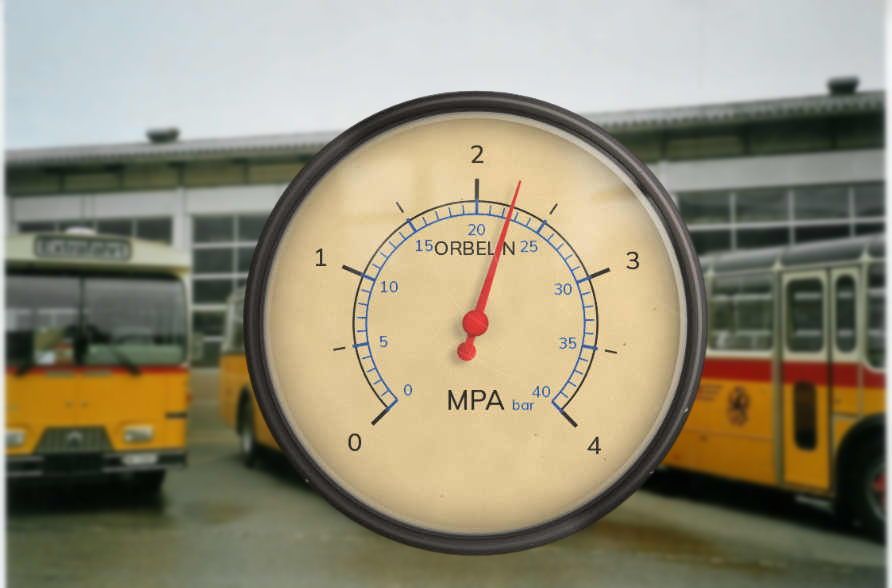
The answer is value=2.25 unit=MPa
